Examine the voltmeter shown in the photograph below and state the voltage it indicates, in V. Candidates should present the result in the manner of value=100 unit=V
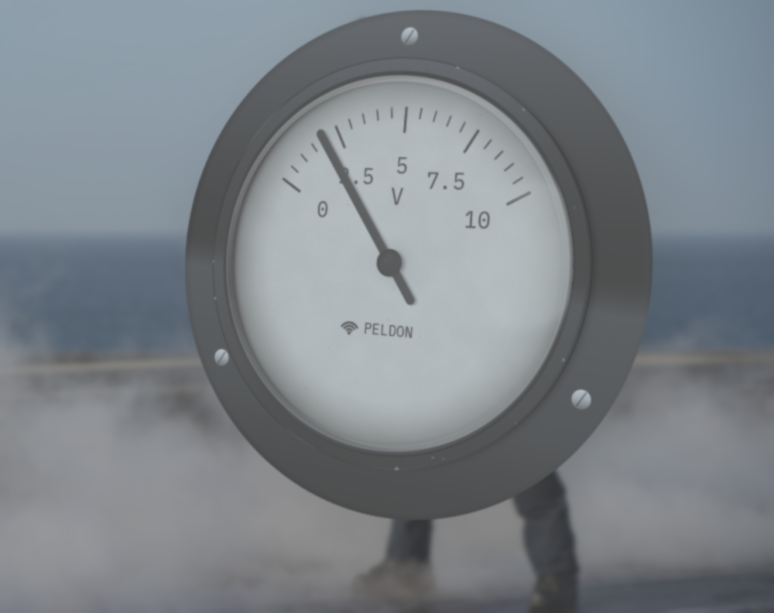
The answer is value=2 unit=V
